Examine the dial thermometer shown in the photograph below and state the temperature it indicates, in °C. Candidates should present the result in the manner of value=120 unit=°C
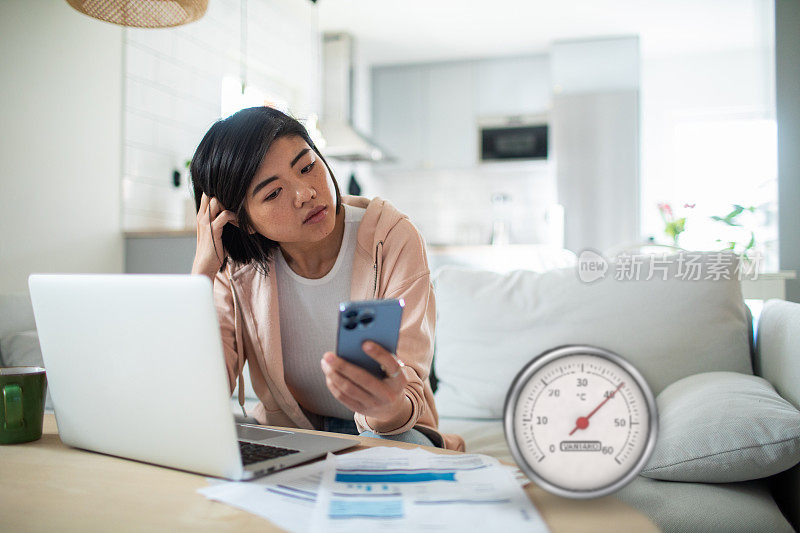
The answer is value=40 unit=°C
